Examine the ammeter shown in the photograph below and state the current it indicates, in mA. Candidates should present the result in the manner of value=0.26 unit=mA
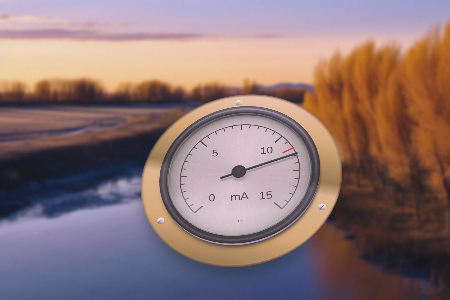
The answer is value=11.5 unit=mA
